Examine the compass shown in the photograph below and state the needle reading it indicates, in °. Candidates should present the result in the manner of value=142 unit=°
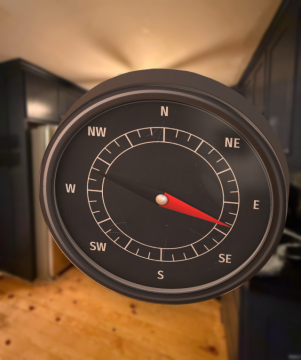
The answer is value=110 unit=°
